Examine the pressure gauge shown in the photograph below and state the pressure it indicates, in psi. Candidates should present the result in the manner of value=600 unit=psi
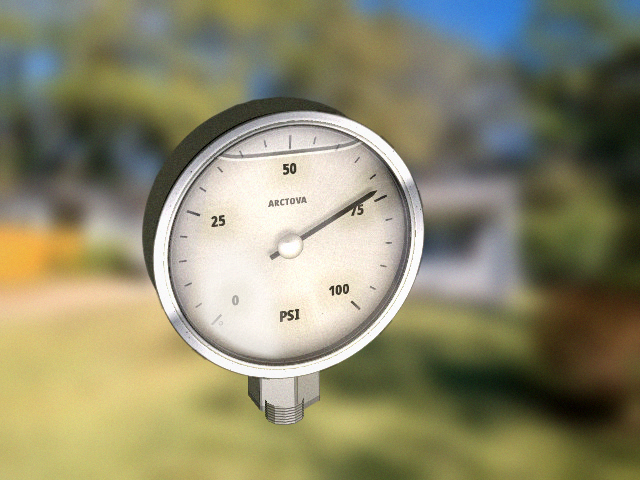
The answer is value=72.5 unit=psi
